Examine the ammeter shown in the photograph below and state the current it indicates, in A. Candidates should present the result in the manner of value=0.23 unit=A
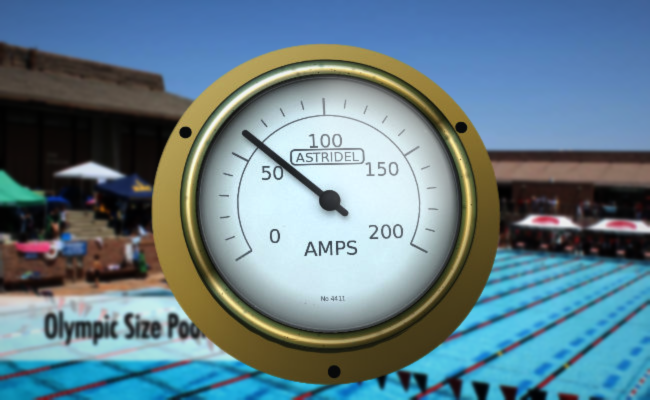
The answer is value=60 unit=A
